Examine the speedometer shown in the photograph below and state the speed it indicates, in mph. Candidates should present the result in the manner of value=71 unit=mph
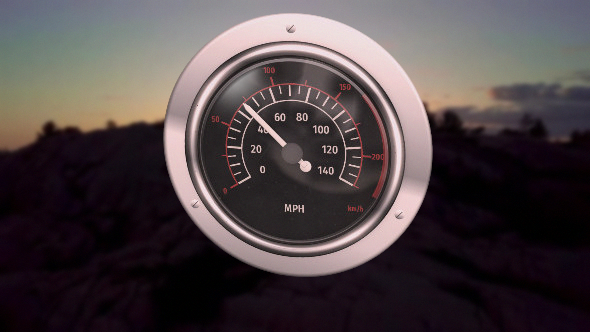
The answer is value=45 unit=mph
